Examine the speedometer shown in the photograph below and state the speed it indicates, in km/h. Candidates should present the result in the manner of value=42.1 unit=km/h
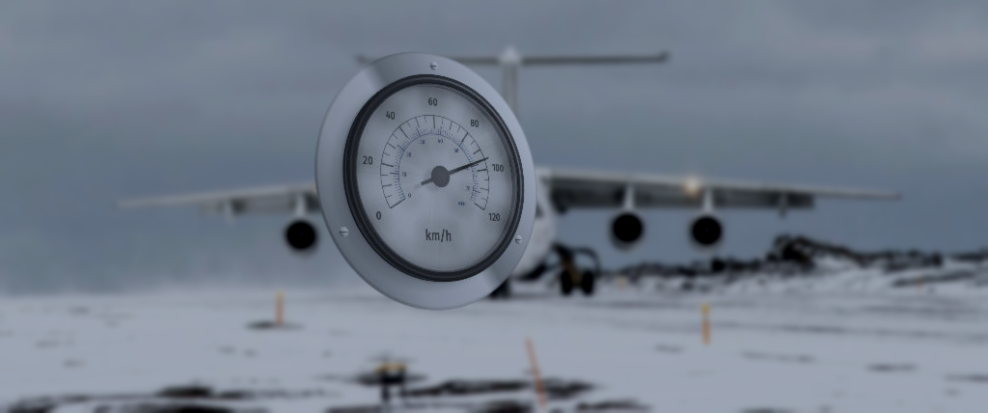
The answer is value=95 unit=km/h
